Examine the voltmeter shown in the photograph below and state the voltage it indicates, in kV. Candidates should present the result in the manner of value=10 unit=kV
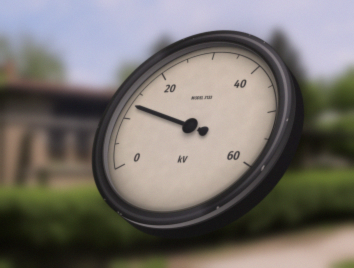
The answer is value=12.5 unit=kV
